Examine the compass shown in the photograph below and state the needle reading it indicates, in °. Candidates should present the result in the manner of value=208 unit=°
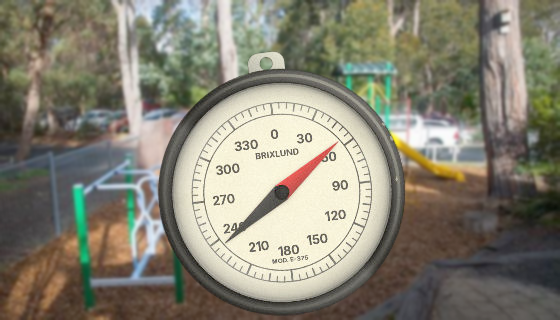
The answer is value=55 unit=°
